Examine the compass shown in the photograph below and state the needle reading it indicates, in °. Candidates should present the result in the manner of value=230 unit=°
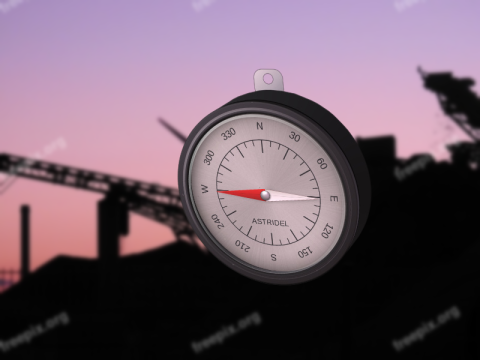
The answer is value=270 unit=°
